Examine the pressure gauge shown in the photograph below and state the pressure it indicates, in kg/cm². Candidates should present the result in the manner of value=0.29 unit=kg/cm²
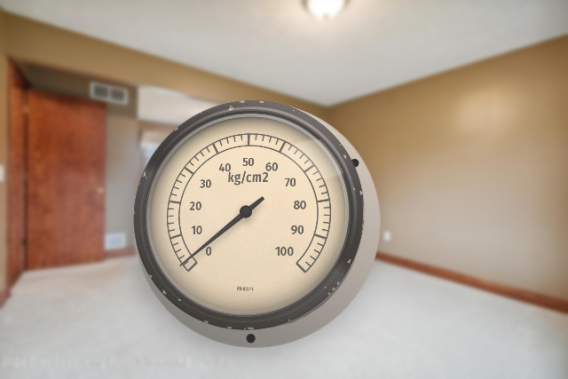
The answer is value=2 unit=kg/cm²
